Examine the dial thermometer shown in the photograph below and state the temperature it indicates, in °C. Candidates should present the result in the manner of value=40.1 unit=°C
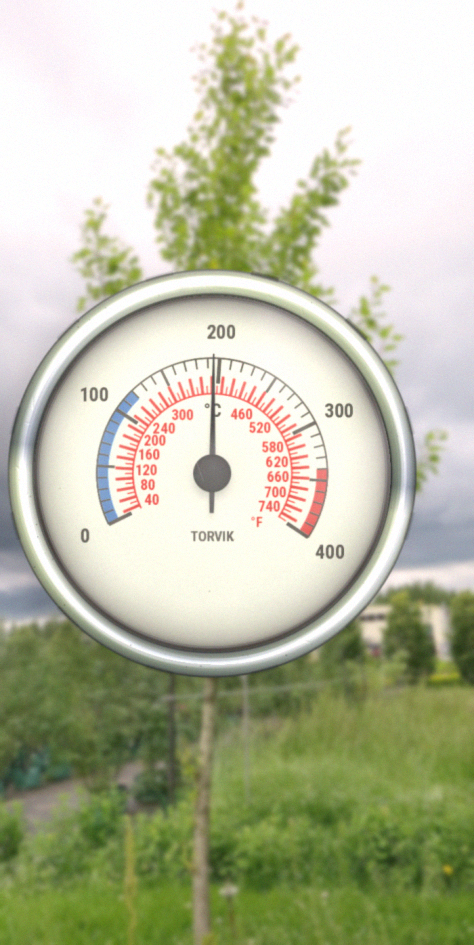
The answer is value=195 unit=°C
